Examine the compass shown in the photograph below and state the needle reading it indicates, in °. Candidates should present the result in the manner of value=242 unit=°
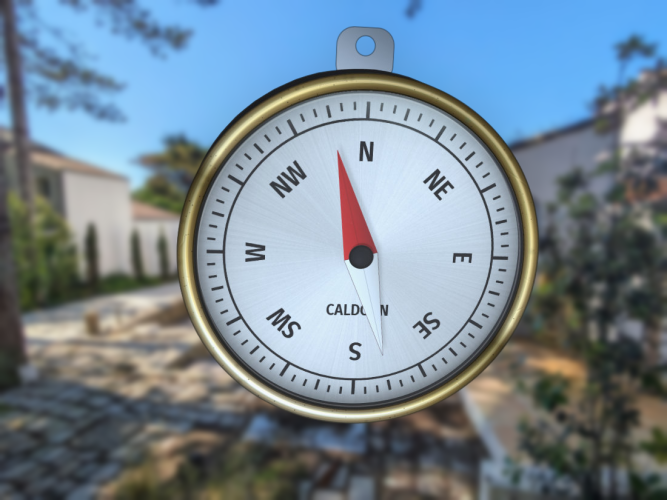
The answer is value=345 unit=°
